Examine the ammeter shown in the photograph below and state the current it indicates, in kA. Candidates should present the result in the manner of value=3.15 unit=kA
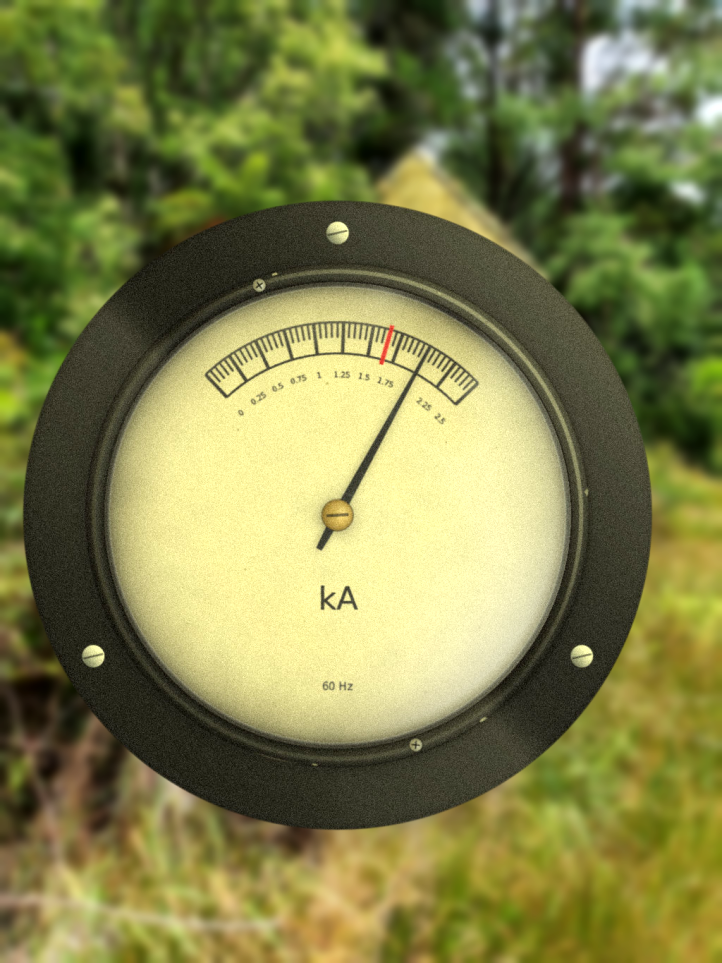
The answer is value=2 unit=kA
